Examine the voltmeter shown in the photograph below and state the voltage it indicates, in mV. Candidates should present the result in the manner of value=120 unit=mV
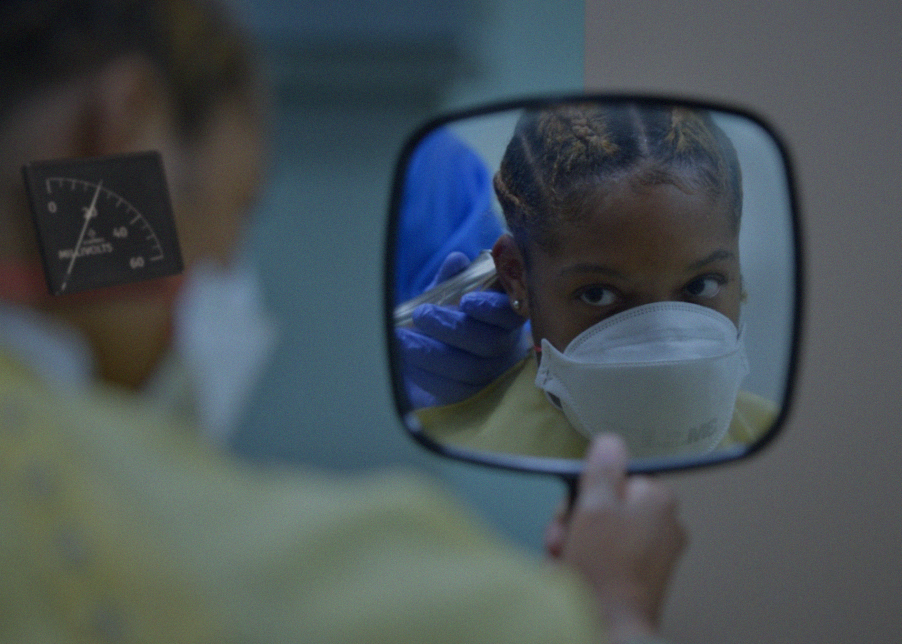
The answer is value=20 unit=mV
